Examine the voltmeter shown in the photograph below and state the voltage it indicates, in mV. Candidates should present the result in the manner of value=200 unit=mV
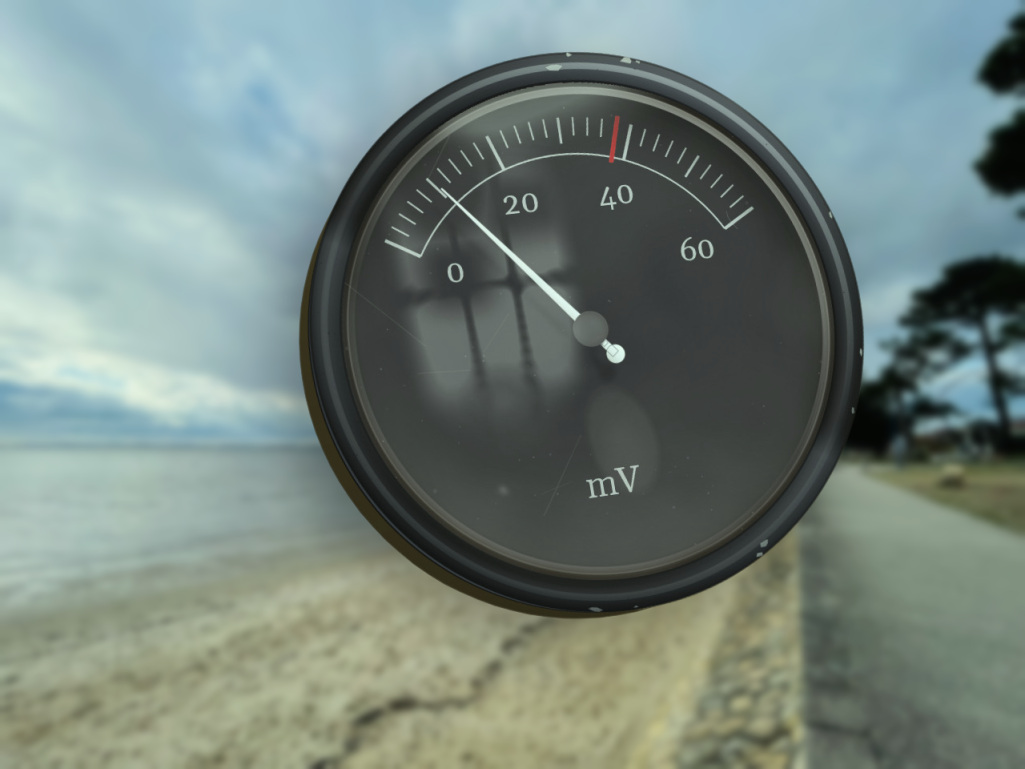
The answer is value=10 unit=mV
